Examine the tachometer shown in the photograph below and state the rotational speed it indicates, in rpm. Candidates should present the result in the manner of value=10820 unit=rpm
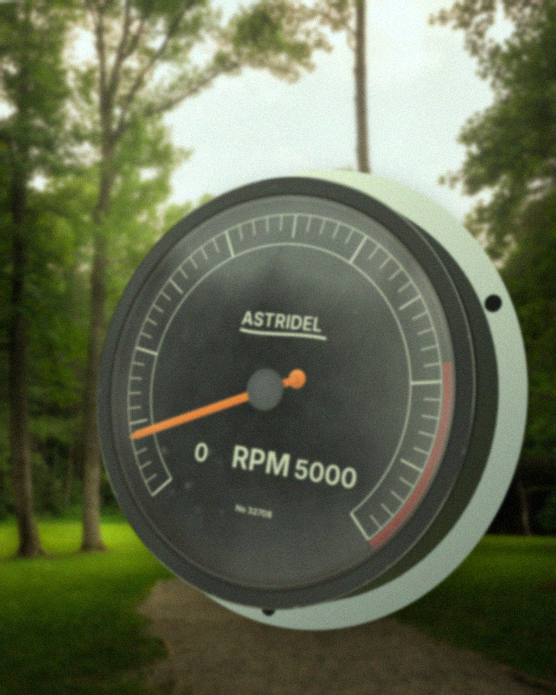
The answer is value=400 unit=rpm
